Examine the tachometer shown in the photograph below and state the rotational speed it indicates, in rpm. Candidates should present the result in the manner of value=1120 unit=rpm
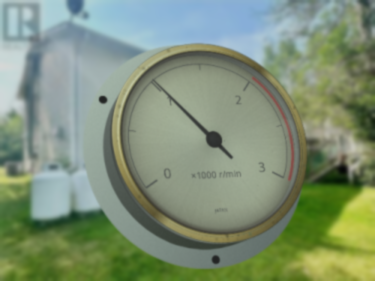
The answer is value=1000 unit=rpm
